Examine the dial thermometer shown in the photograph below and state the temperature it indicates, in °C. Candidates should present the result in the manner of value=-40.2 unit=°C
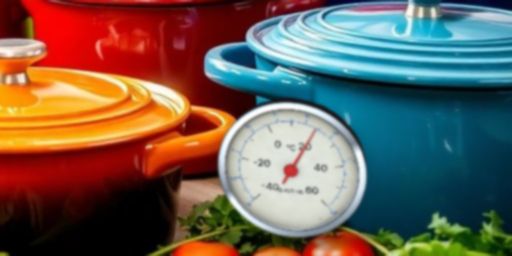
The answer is value=20 unit=°C
